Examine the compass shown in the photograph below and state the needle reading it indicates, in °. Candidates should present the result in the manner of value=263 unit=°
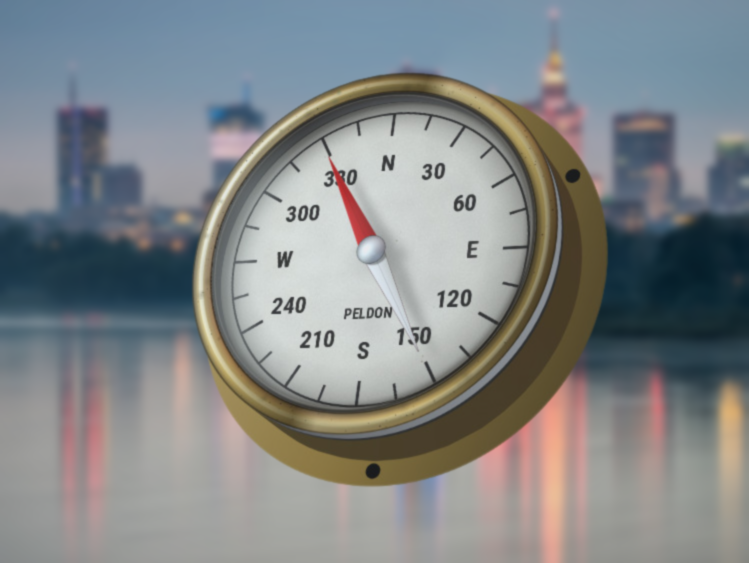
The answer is value=330 unit=°
